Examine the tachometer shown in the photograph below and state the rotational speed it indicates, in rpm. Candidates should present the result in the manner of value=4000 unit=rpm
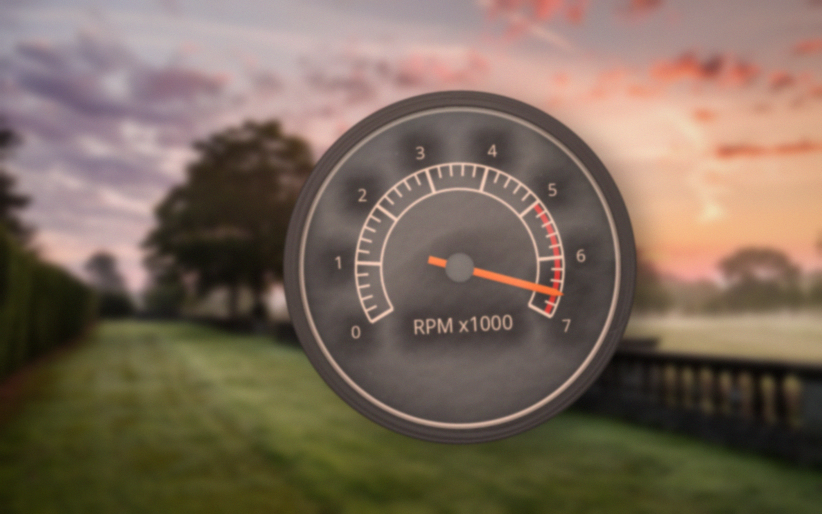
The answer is value=6600 unit=rpm
